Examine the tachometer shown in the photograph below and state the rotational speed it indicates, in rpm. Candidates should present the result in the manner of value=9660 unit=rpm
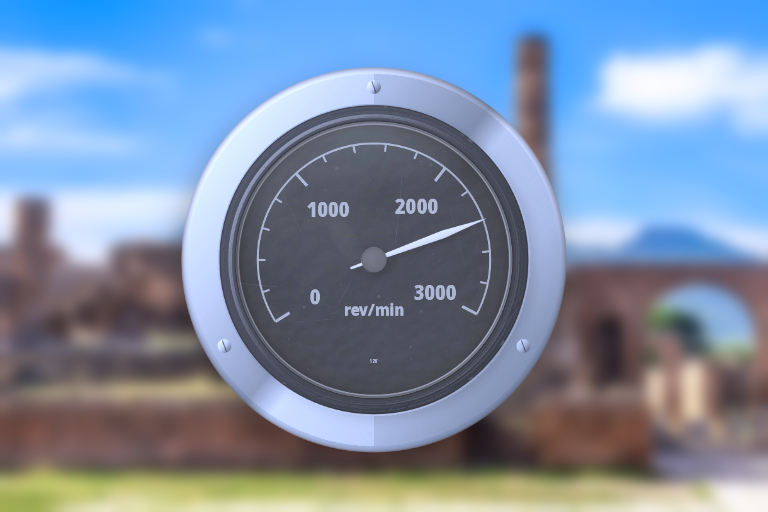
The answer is value=2400 unit=rpm
